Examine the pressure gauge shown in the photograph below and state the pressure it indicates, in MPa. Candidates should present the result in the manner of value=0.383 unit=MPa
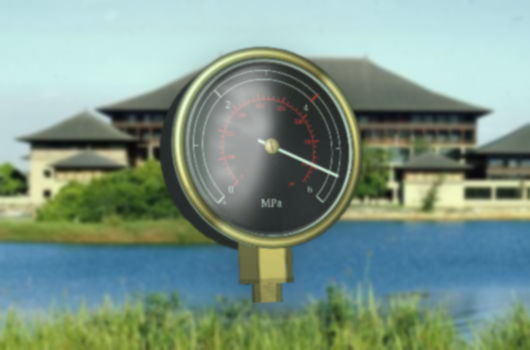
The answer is value=5.5 unit=MPa
